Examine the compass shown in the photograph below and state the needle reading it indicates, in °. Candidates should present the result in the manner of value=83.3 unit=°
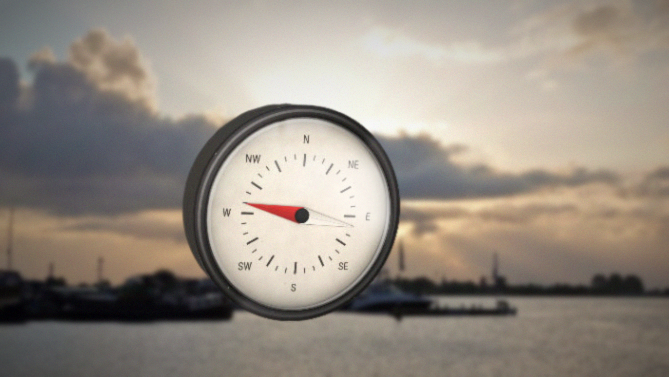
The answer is value=280 unit=°
